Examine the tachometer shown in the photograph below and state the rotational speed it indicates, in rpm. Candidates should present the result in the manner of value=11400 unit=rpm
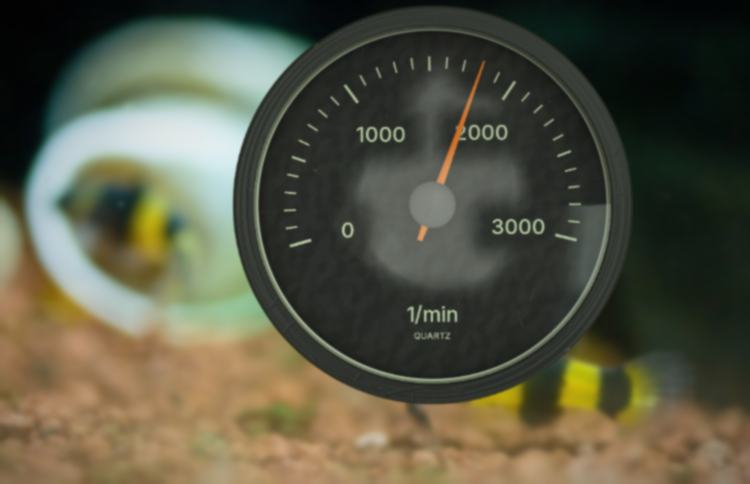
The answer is value=1800 unit=rpm
